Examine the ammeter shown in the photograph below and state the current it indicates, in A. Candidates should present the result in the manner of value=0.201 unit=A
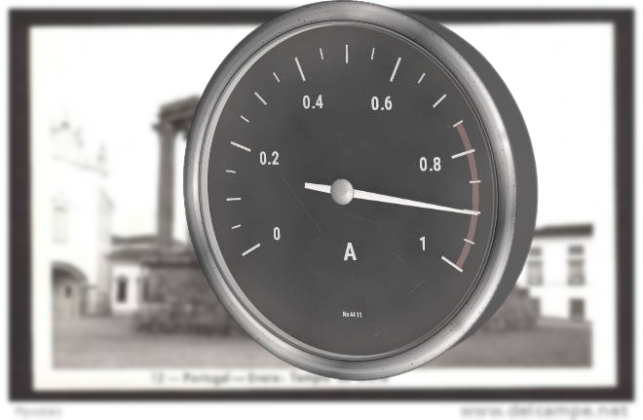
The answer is value=0.9 unit=A
